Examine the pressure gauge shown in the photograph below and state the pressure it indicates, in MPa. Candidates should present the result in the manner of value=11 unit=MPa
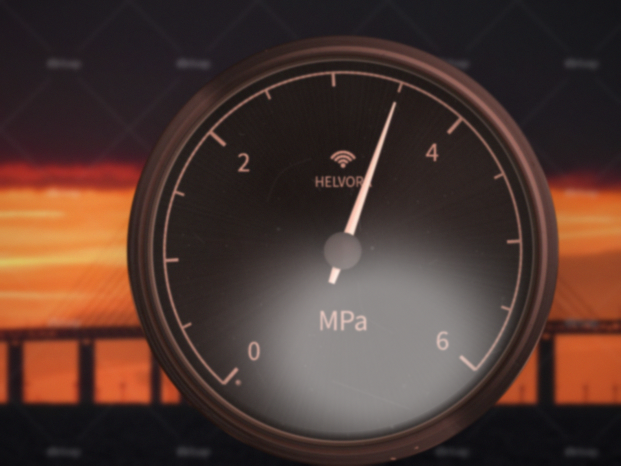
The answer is value=3.5 unit=MPa
